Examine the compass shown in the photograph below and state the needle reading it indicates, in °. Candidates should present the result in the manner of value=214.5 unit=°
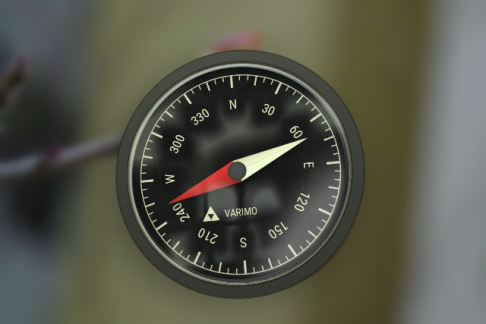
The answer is value=250 unit=°
